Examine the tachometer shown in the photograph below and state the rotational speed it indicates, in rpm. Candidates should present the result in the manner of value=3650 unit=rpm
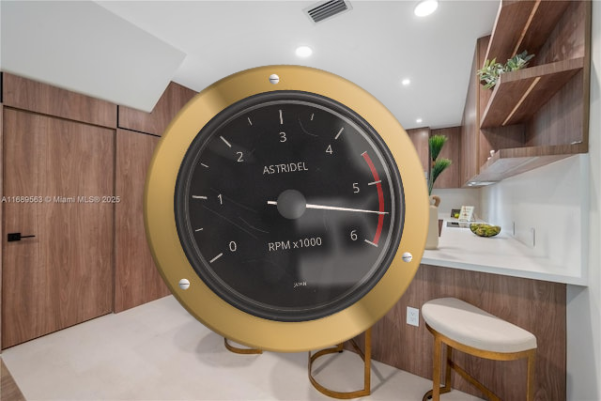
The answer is value=5500 unit=rpm
